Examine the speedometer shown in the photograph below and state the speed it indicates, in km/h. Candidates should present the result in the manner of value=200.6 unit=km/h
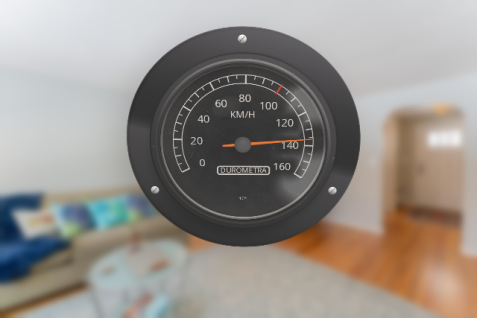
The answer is value=135 unit=km/h
